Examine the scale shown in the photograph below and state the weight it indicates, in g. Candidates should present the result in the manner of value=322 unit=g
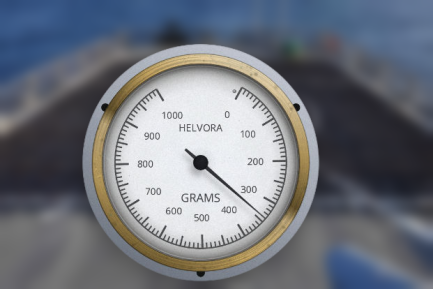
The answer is value=340 unit=g
